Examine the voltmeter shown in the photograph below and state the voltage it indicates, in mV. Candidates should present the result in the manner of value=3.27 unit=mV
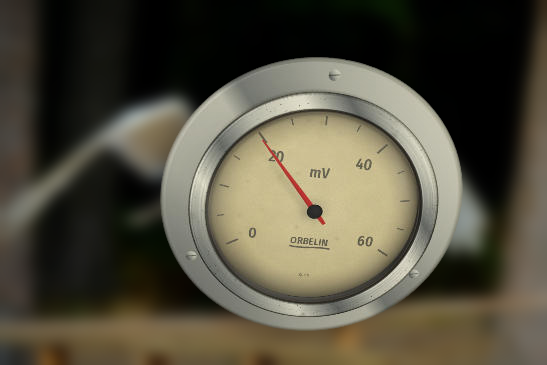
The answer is value=20 unit=mV
